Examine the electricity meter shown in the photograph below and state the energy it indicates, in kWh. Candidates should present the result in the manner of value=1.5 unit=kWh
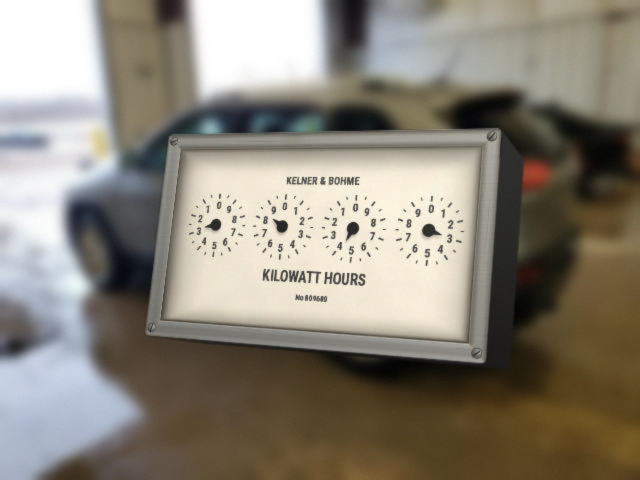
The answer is value=2843 unit=kWh
